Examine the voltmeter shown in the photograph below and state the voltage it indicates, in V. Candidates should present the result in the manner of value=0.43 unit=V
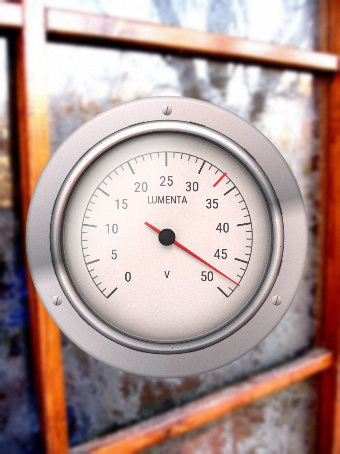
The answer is value=48 unit=V
